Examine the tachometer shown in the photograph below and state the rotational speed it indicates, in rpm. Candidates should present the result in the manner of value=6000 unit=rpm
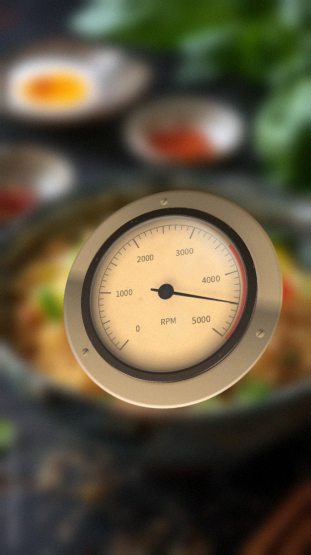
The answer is value=4500 unit=rpm
